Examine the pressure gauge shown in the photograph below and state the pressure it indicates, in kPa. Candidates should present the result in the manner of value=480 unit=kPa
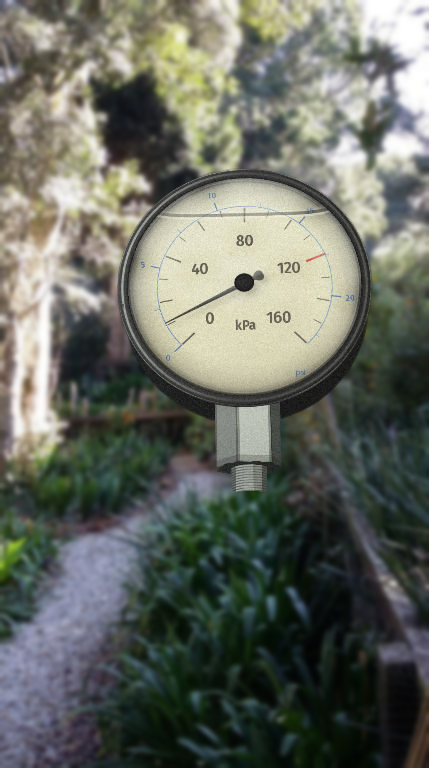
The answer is value=10 unit=kPa
